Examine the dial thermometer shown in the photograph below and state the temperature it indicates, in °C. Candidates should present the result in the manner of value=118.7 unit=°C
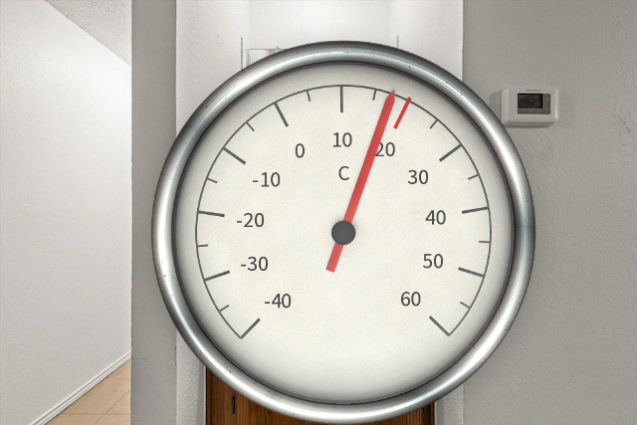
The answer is value=17.5 unit=°C
